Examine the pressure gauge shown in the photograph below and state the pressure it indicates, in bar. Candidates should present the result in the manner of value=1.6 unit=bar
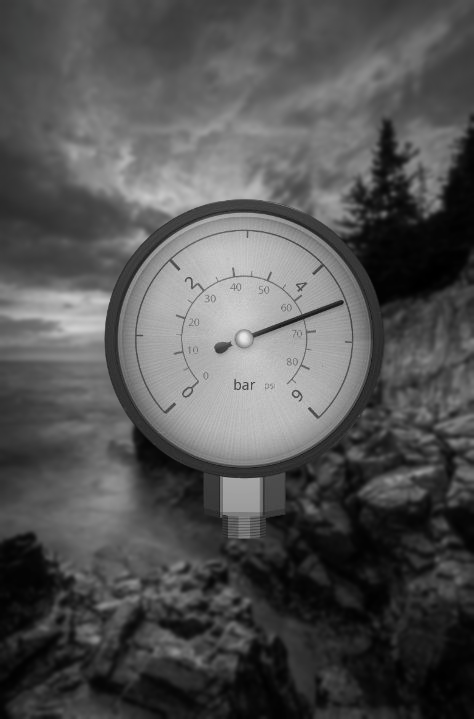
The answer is value=4.5 unit=bar
